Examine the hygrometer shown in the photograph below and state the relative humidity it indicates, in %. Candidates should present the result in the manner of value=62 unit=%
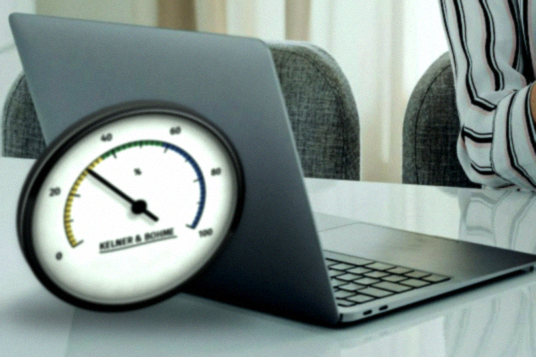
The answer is value=30 unit=%
